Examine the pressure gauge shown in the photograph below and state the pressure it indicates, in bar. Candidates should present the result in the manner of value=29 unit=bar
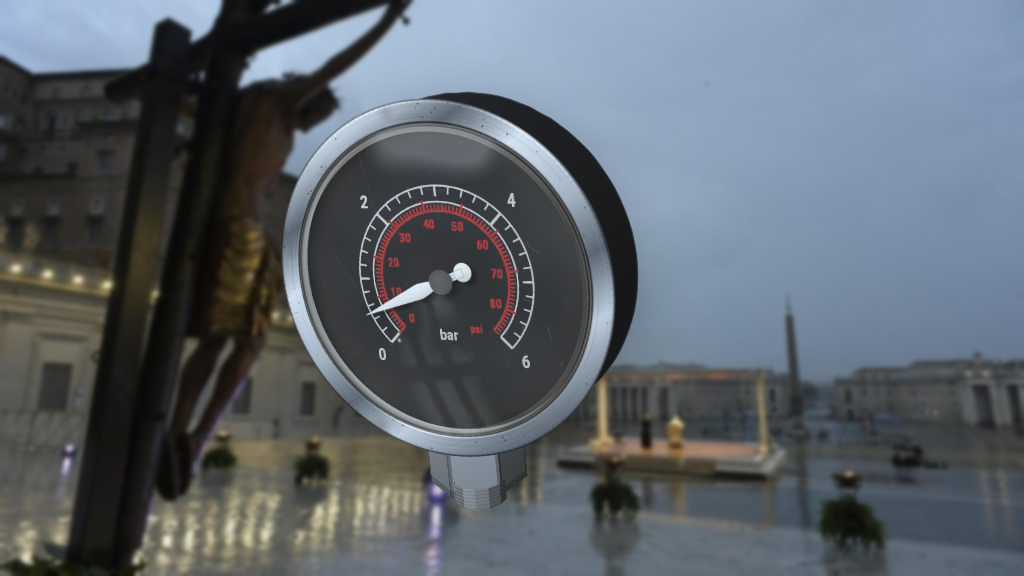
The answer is value=0.5 unit=bar
